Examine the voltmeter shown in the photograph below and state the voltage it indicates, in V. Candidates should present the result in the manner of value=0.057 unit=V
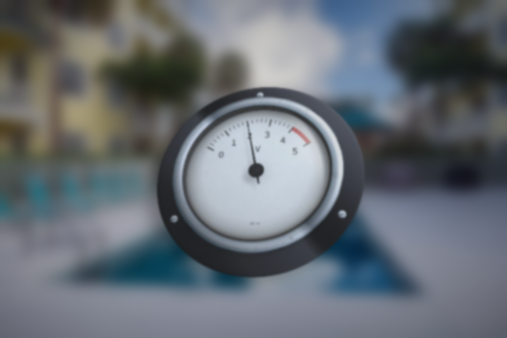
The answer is value=2 unit=V
